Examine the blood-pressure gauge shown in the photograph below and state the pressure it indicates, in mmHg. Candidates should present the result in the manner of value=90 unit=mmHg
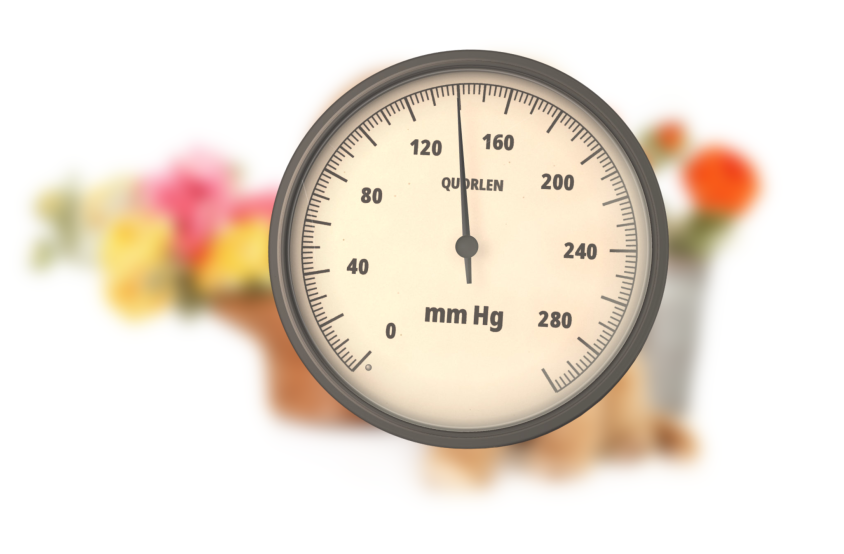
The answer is value=140 unit=mmHg
